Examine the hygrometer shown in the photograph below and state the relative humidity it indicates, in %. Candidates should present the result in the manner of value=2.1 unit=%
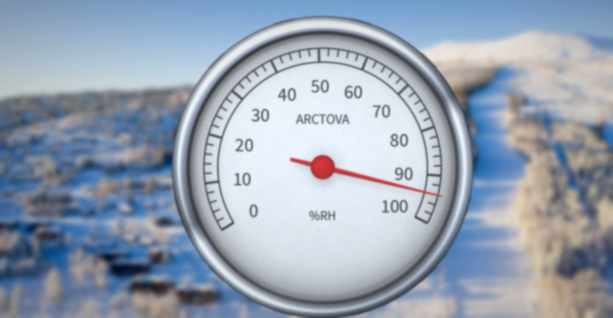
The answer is value=94 unit=%
